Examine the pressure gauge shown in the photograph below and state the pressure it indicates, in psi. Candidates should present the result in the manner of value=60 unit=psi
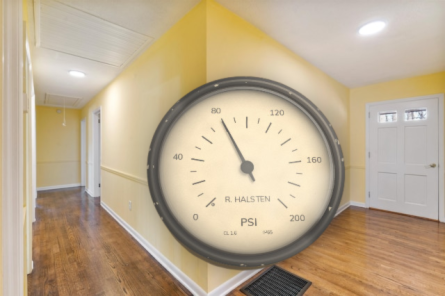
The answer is value=80 unit=psi
